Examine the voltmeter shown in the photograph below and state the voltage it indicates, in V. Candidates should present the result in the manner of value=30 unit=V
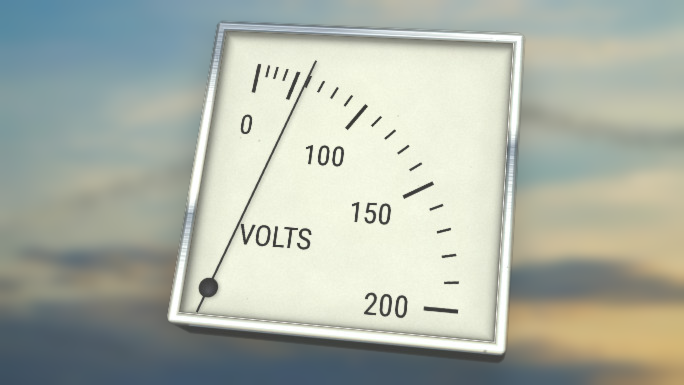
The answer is value=60 unit=V
